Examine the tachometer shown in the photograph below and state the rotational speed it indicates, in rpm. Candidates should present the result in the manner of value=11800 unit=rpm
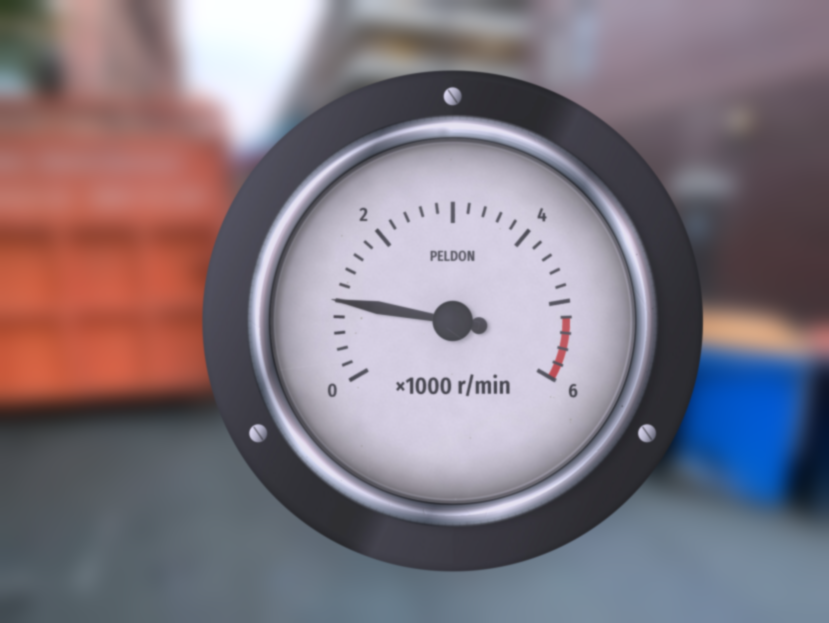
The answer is value=1000 unit=rpm
